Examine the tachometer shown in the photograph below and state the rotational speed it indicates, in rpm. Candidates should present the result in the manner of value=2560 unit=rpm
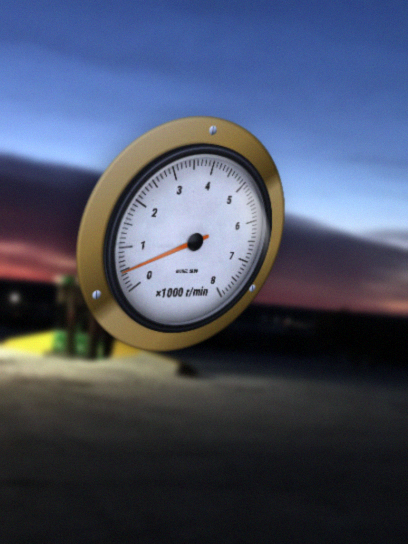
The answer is value=500 unit=rpm
